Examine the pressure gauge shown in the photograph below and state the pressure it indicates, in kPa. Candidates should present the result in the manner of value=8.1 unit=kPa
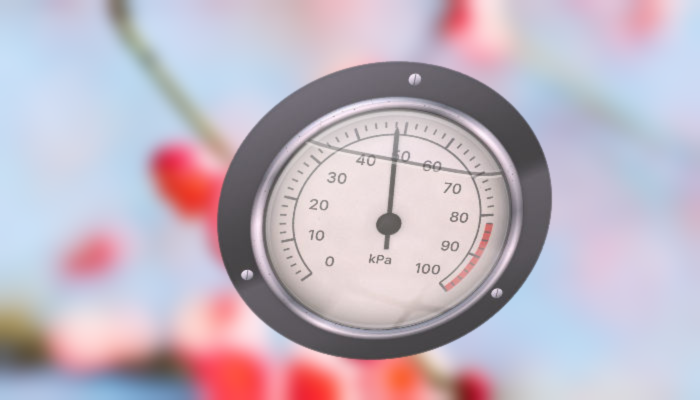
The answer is value=48 unit=kPa
